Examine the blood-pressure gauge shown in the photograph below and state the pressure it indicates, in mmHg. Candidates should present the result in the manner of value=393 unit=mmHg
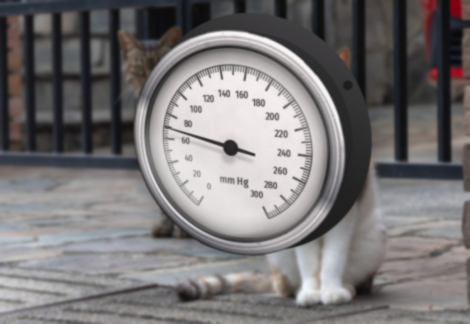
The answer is value=70 unit=mmHg
